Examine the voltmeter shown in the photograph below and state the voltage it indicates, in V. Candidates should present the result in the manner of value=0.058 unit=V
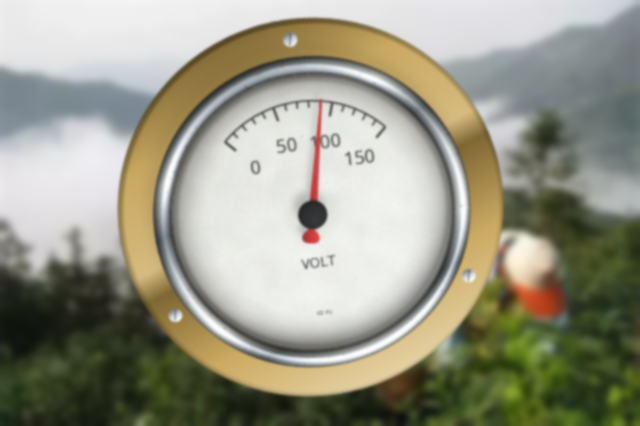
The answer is value=90 unit=V
